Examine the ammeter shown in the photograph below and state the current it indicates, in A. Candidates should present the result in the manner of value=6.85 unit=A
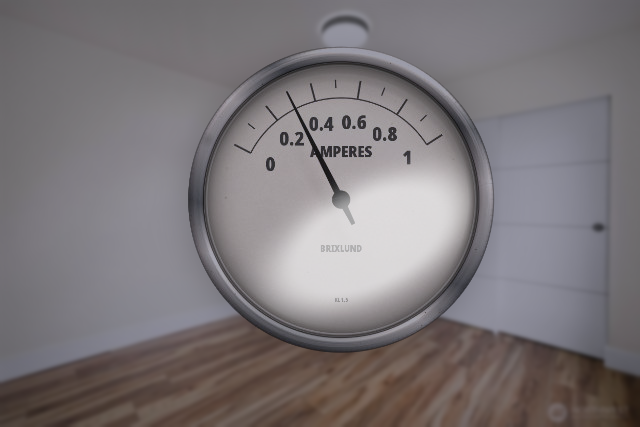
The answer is value=0.3 unit=A
